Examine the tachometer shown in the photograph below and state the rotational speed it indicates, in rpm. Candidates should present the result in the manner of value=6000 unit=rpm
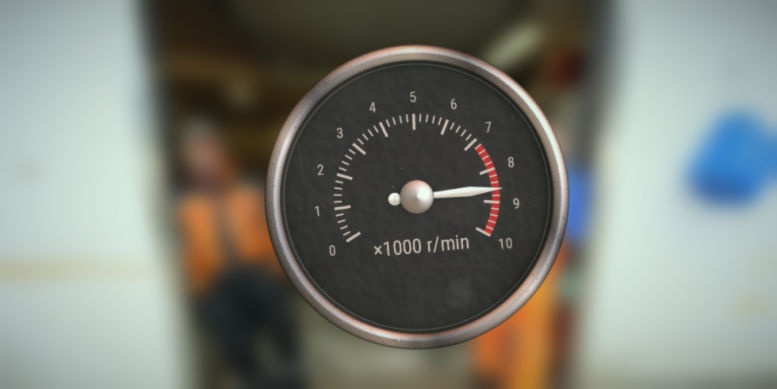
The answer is value=8600 unit=rpm
